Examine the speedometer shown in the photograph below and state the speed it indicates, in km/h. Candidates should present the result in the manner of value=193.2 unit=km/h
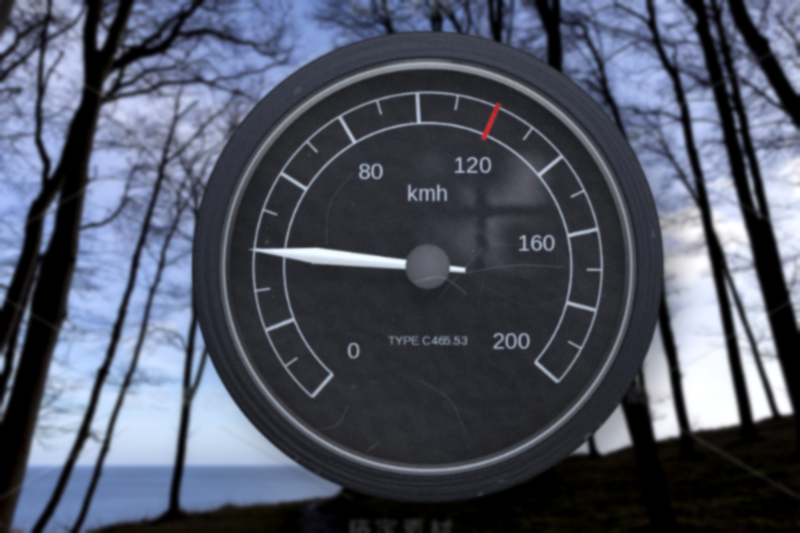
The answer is value=40 unit=km/h
